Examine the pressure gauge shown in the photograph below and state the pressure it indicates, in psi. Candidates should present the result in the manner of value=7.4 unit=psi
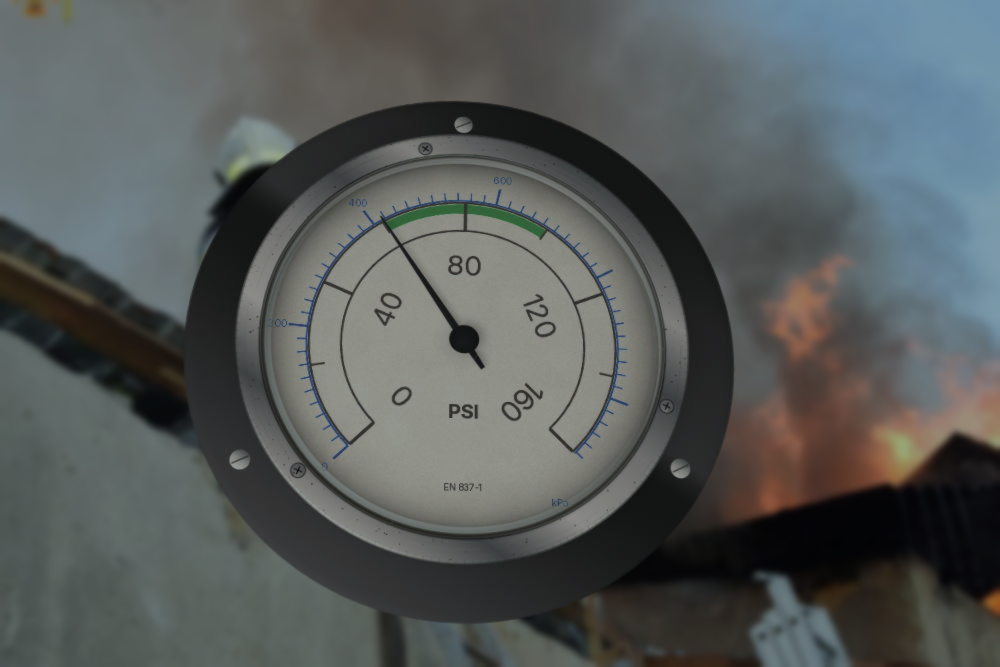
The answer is value=60 unit=psi
